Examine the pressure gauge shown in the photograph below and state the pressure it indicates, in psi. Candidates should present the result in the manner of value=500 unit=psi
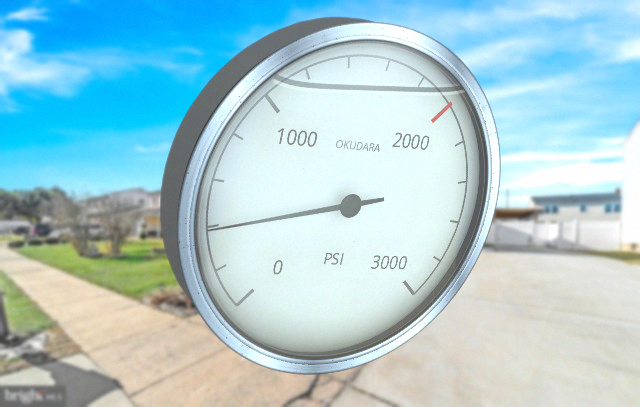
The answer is value=400 unit=psi
